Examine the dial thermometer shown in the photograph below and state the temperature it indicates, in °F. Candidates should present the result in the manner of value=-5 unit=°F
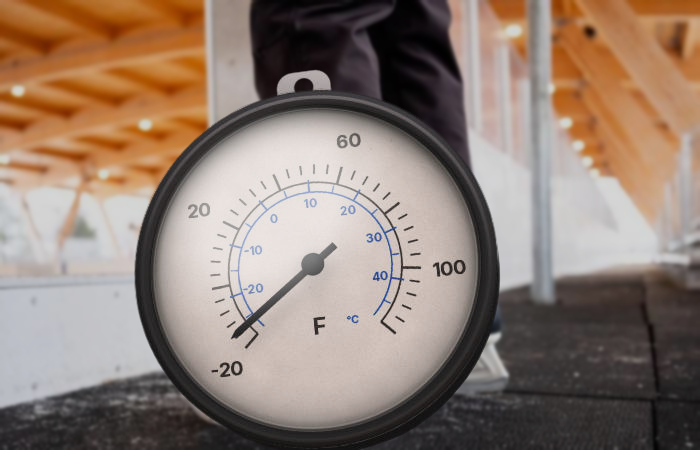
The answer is value=-16 unit=°F
